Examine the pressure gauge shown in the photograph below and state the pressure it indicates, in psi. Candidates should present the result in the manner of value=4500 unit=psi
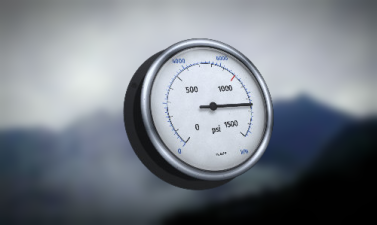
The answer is value=1250 unit=psi
